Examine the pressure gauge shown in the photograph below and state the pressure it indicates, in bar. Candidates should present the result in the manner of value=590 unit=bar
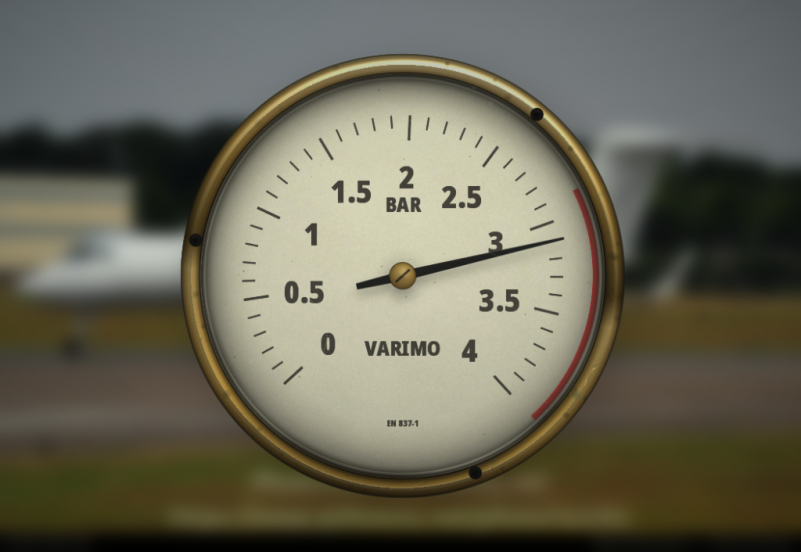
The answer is value=3.1 unit=bar
